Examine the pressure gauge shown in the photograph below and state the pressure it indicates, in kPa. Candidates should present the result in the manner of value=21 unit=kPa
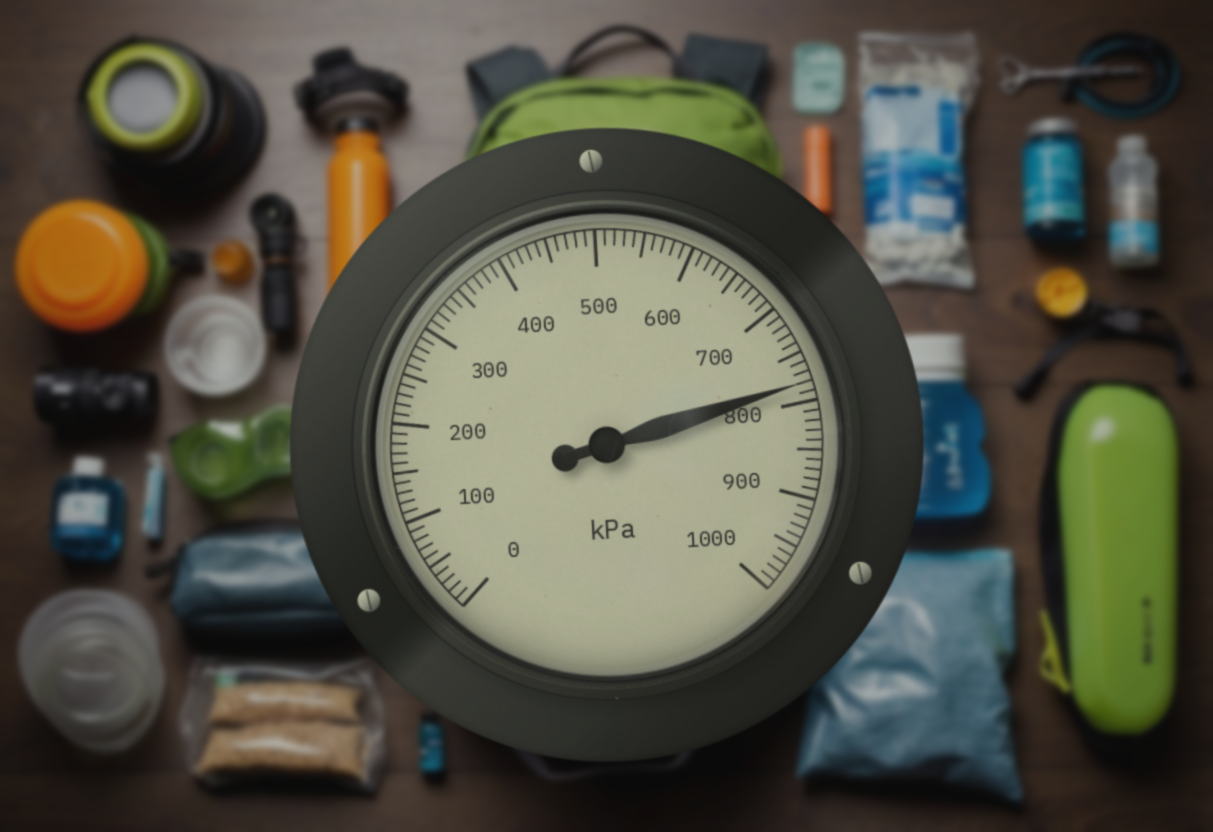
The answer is value=780 unit=kPa
